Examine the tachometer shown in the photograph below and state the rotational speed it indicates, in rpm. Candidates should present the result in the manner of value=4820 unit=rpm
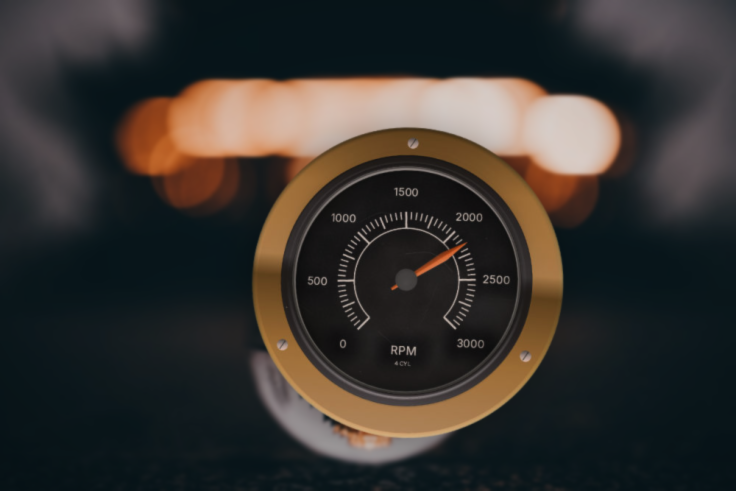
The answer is value=2150 unit=rpm
